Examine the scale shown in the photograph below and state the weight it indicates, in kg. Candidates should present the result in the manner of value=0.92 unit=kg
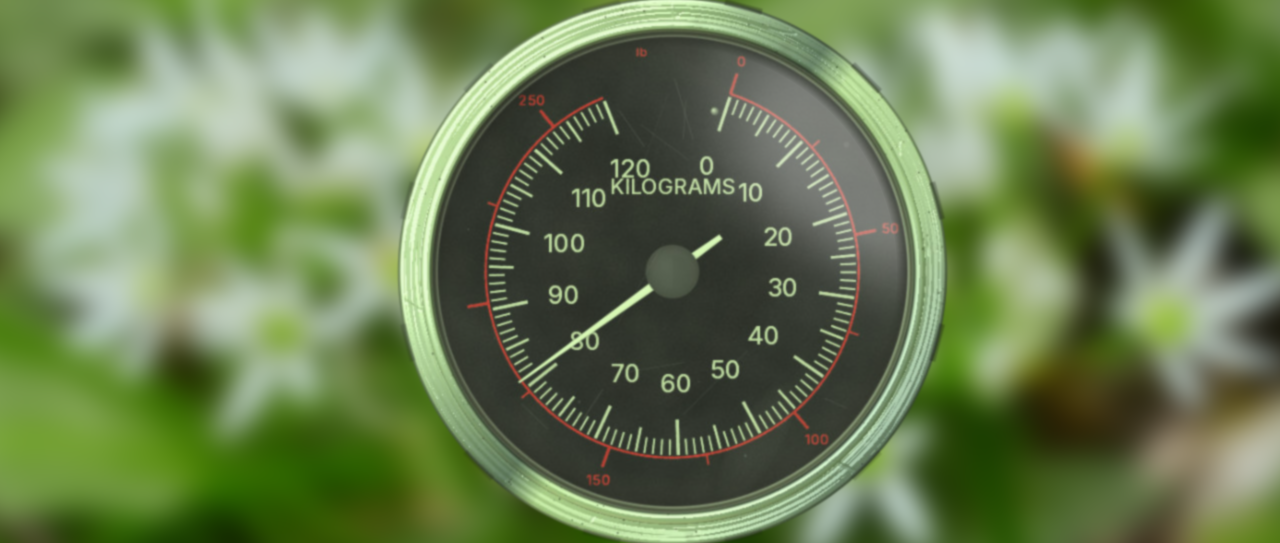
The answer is value=81 unit=kg
